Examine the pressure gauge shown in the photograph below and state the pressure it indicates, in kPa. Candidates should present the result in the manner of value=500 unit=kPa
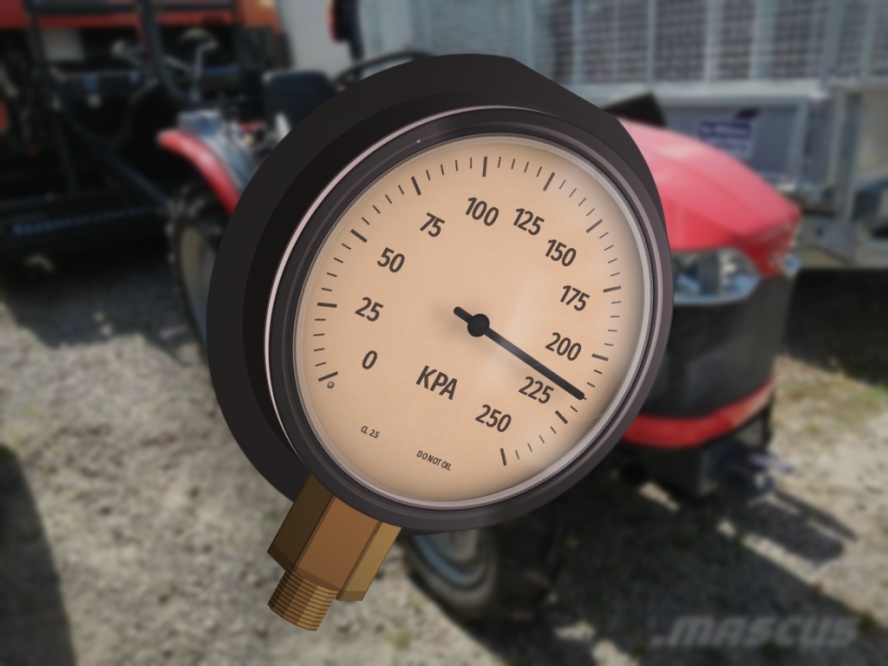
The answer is value=215 unit=kPa
